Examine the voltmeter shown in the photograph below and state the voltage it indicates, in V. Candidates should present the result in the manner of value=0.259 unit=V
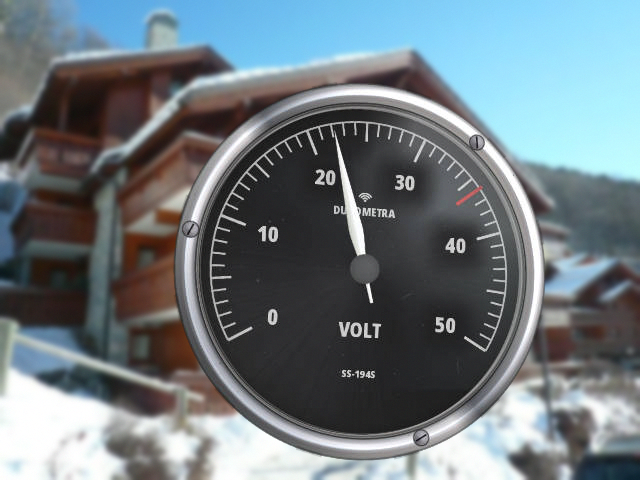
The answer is value=22 unit=V
